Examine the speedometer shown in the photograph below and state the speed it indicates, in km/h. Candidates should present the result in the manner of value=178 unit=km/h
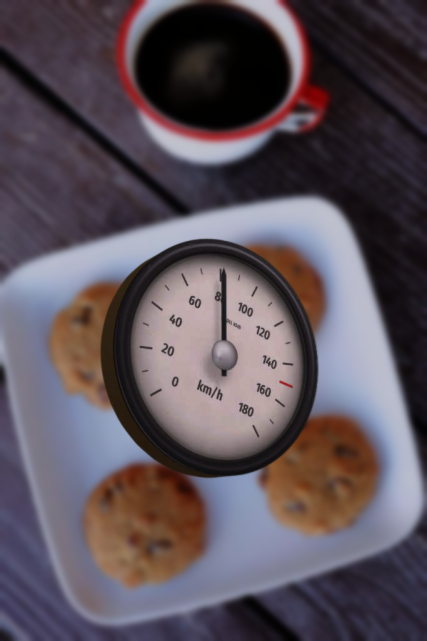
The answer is value=80 unit=km/h
